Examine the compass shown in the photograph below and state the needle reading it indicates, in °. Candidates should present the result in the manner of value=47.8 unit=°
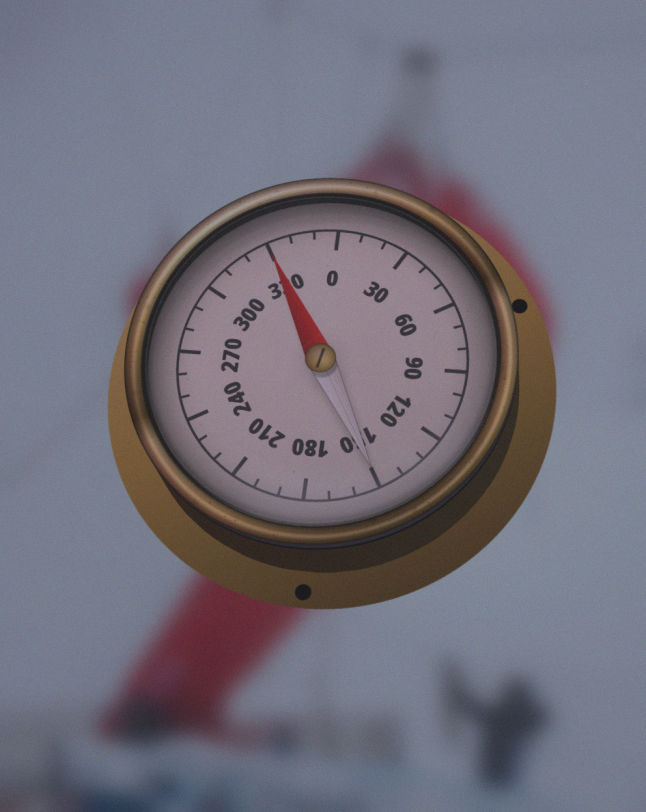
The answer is value=330 unit=°
